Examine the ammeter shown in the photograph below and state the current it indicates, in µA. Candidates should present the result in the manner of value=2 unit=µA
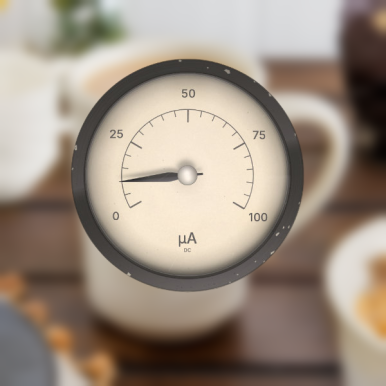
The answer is value=10 unit=µA
